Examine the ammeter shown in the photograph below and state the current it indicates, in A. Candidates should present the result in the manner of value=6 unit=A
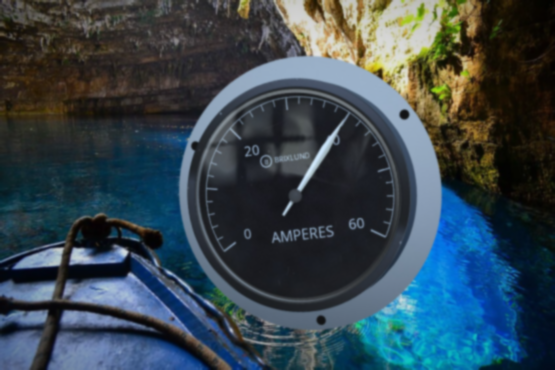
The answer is value=40 unit=A
